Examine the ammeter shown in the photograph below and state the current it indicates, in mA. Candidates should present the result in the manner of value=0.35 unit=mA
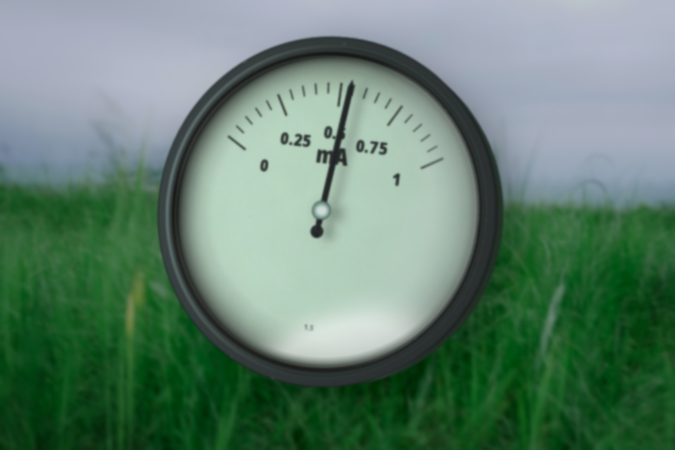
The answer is value=0.55 unit=mA
